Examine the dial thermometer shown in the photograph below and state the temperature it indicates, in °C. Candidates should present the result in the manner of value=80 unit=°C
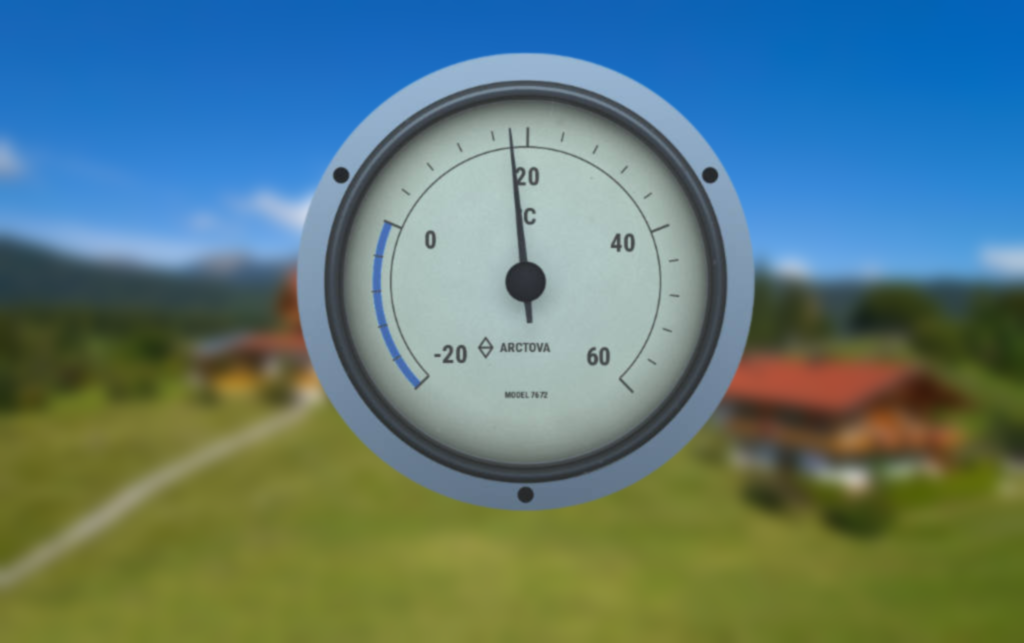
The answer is value=18 unit=°C
